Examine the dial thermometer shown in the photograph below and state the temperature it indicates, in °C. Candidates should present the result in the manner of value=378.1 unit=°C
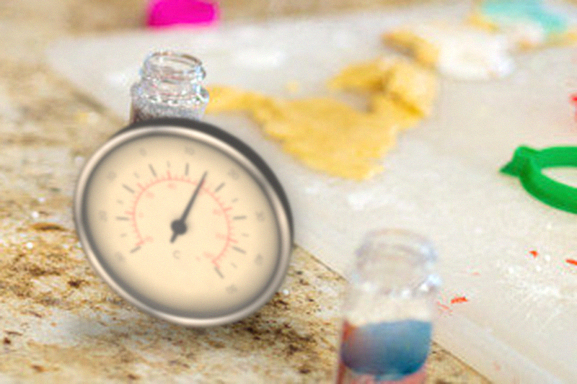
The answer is value=15 unit=°C
